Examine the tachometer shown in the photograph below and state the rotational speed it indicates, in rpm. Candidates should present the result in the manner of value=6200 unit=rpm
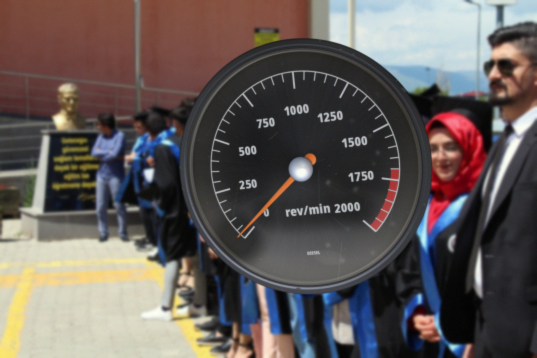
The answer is value=25 unit=rpm
